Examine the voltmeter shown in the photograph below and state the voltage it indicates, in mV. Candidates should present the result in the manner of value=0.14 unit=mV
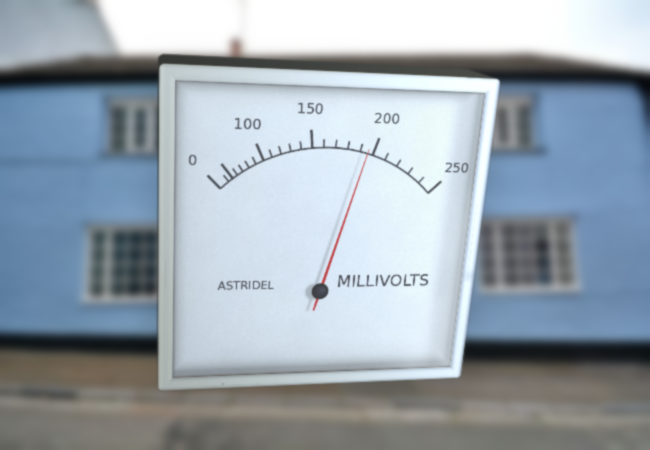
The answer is value=195 unit=mV
